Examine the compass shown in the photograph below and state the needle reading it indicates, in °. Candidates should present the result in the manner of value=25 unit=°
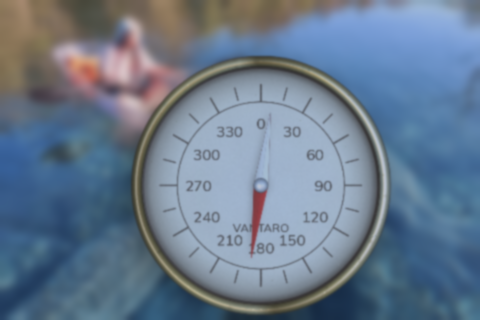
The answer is value=187.5 unit=°
